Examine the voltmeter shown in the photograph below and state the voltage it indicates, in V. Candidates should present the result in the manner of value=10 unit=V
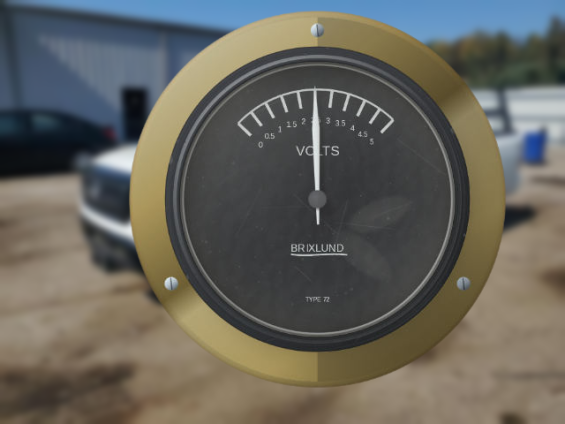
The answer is value=2.5 unit=V
